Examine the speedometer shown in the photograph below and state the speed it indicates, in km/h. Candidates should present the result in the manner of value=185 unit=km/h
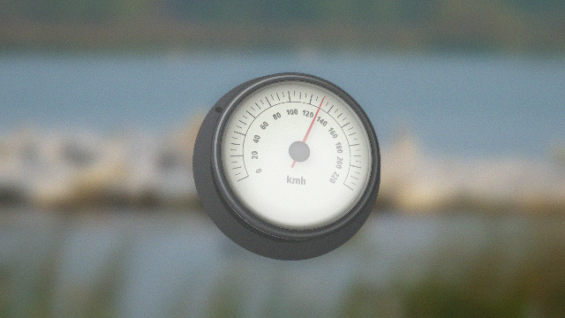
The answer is value=130 unit=km/h
